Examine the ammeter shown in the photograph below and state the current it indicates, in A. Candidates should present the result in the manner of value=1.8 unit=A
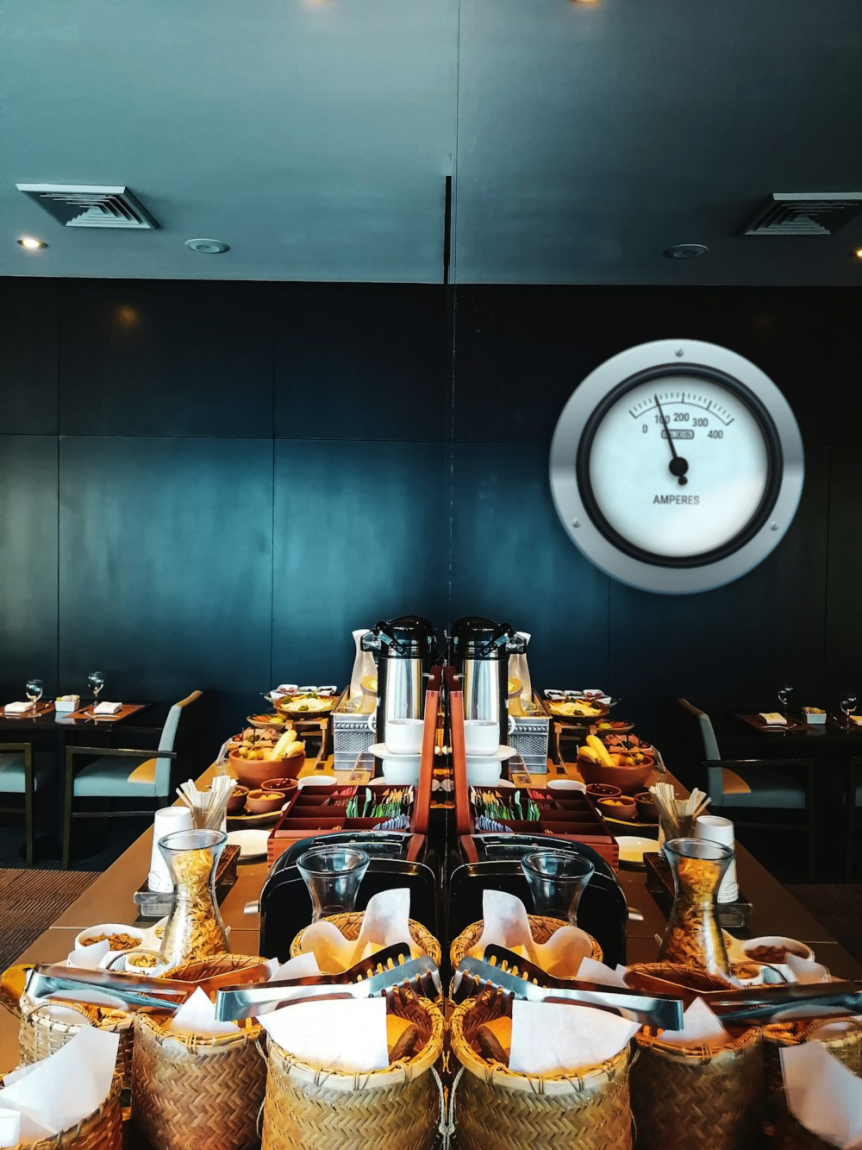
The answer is value=100 unit=A
